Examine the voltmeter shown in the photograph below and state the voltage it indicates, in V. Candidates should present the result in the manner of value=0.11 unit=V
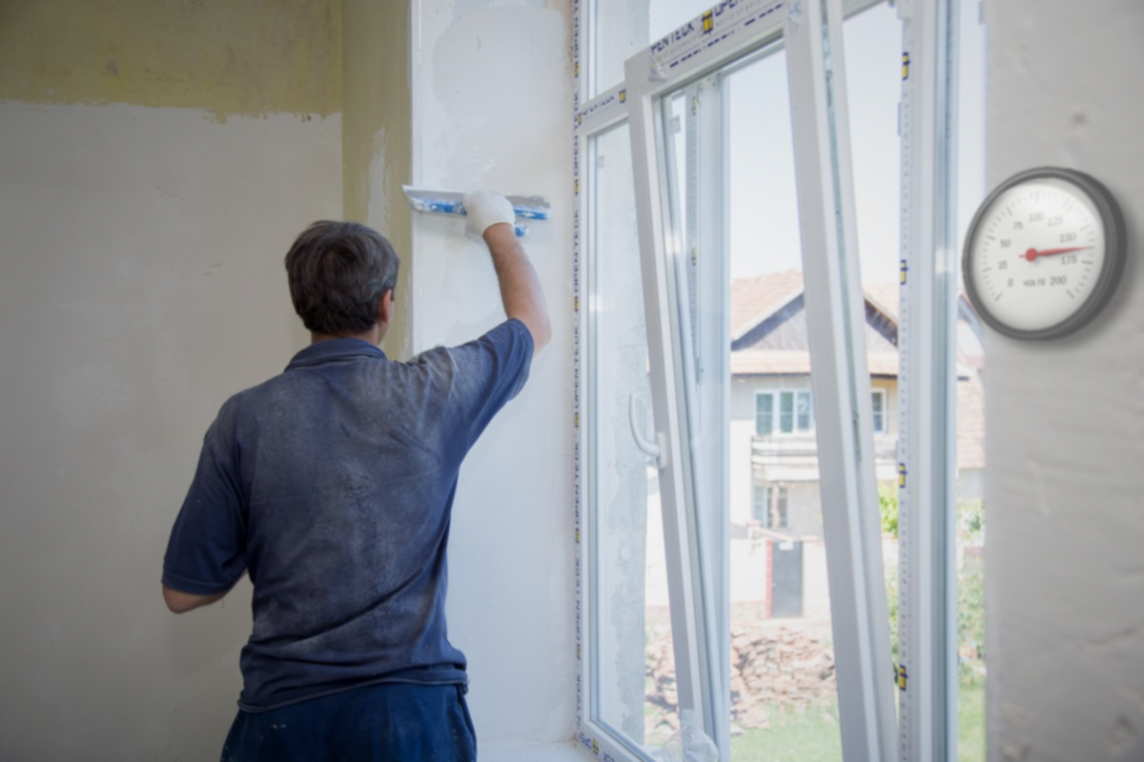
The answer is value=165 unit=V
